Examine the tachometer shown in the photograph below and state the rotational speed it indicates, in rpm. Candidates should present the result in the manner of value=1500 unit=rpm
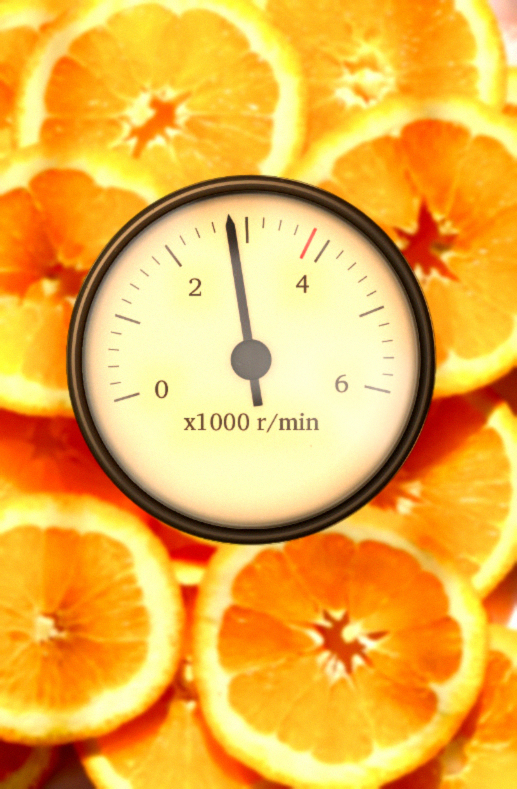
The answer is value=2800 unit=rpm
